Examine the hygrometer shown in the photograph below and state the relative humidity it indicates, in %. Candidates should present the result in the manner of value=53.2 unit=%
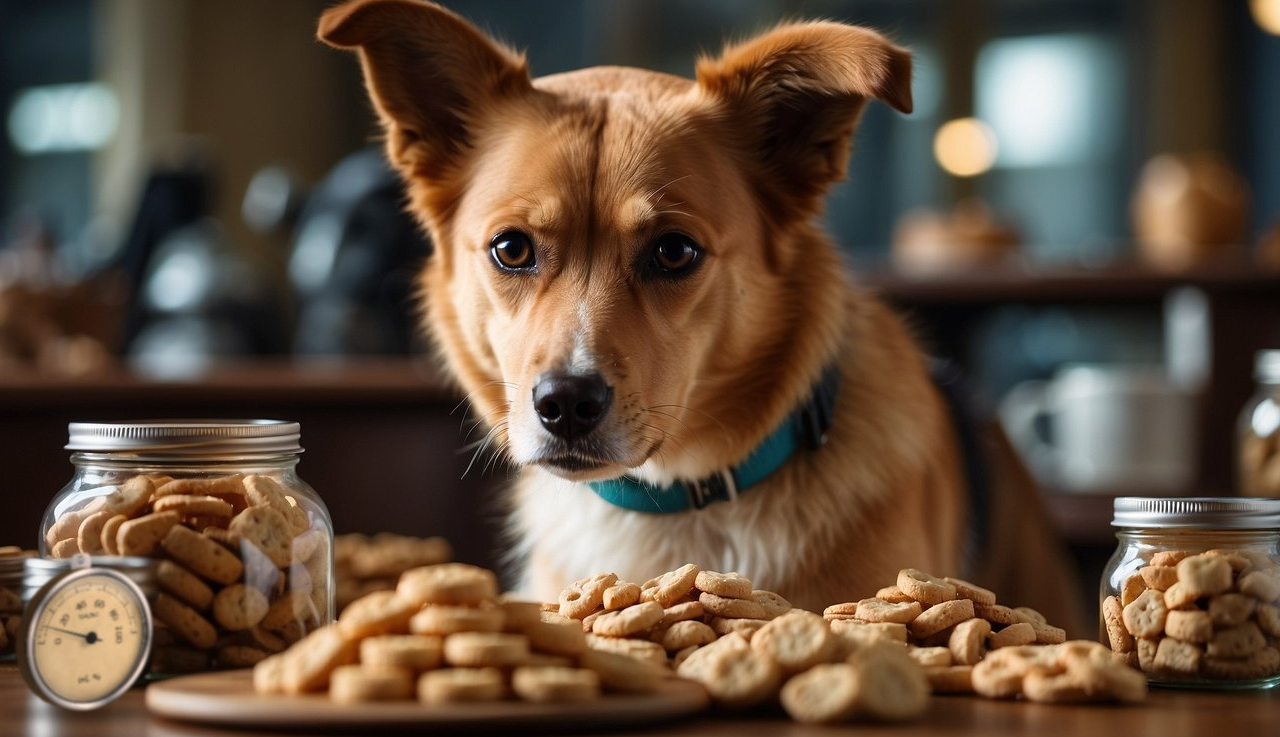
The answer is value=10 unit=%
